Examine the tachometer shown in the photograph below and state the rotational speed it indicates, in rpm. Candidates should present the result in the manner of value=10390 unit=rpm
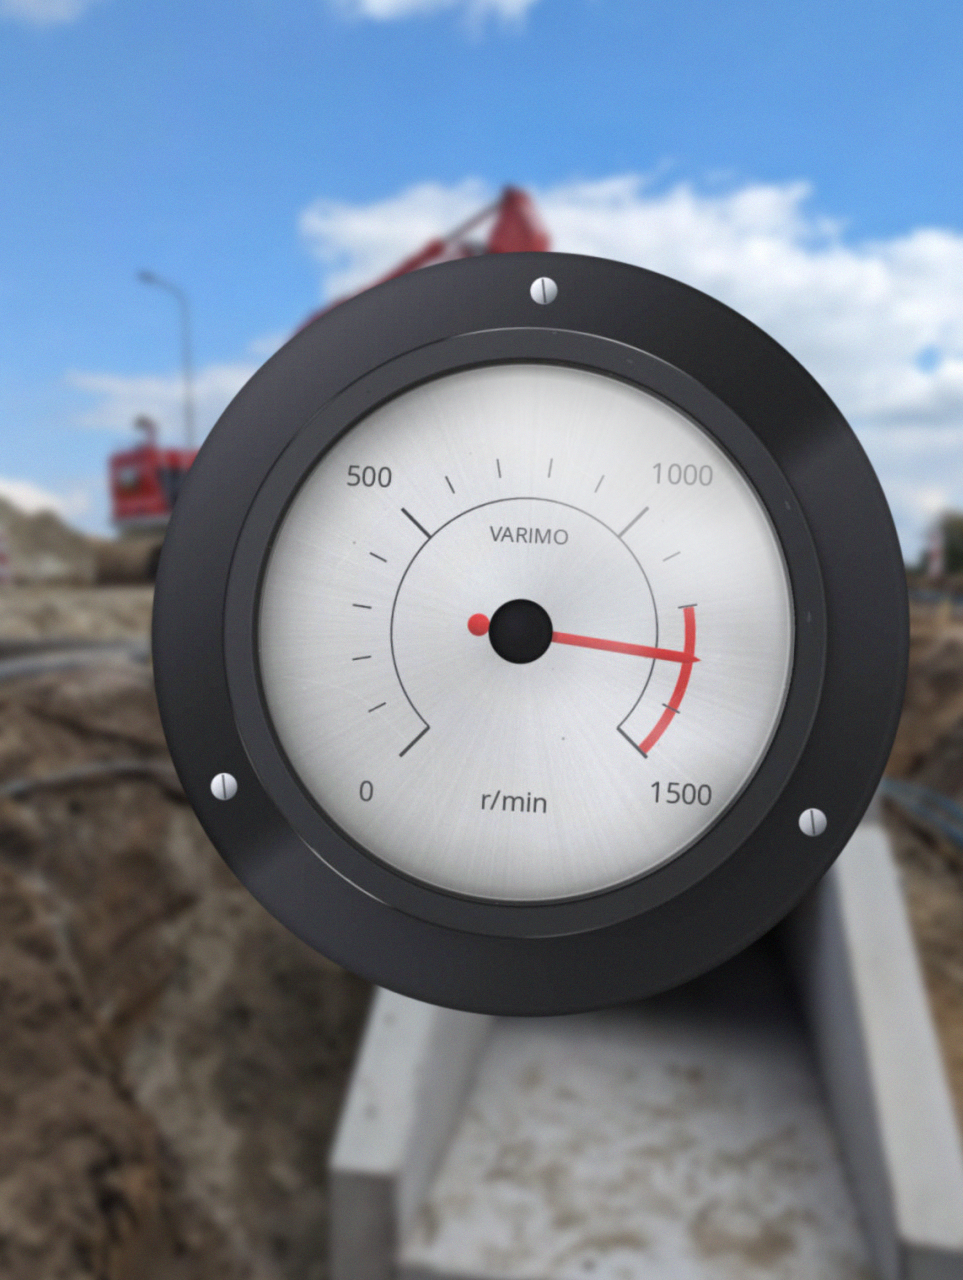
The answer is value=1300 unit=rpm
